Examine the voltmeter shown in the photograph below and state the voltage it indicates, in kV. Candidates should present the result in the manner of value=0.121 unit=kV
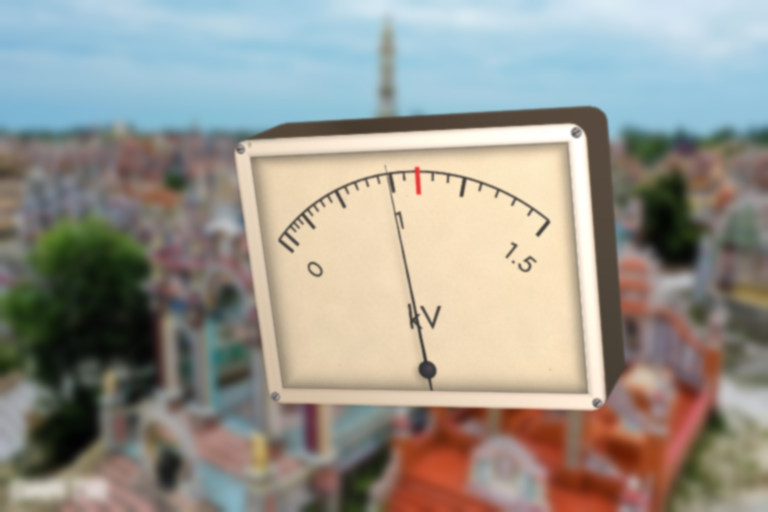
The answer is value=1 unit=kV
